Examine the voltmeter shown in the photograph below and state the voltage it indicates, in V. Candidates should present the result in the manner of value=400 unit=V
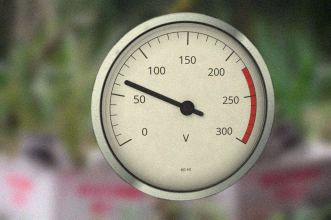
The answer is value=65 unit=V
